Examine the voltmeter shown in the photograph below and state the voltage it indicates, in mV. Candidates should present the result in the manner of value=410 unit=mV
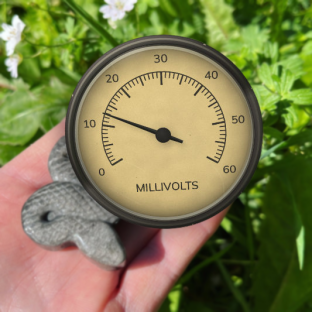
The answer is value=13 unit=mV
